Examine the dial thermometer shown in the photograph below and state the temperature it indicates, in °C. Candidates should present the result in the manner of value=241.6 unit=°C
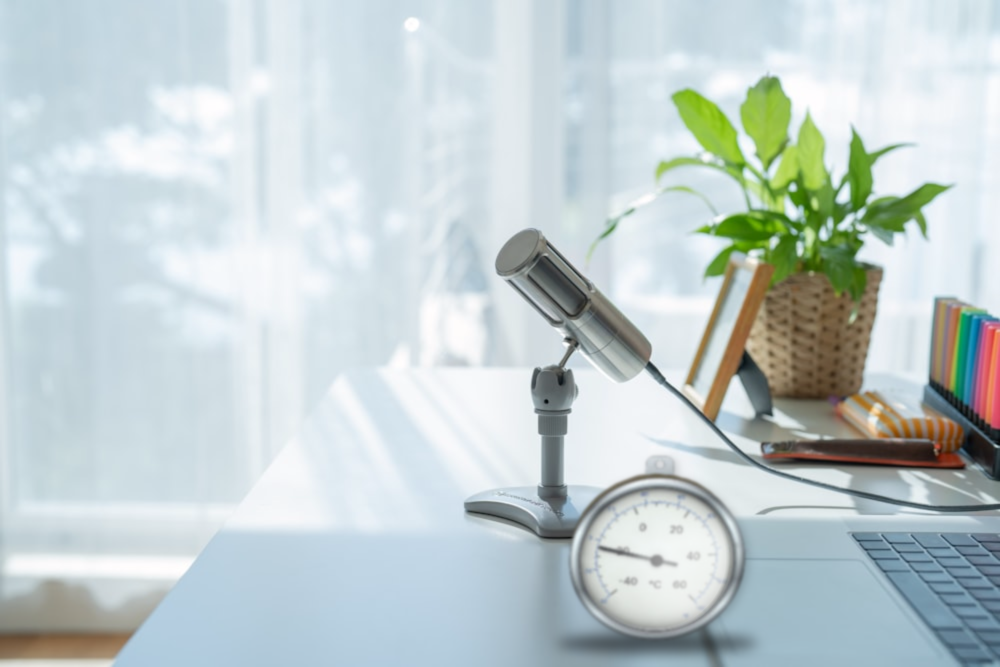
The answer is value=-20 unit=°C
